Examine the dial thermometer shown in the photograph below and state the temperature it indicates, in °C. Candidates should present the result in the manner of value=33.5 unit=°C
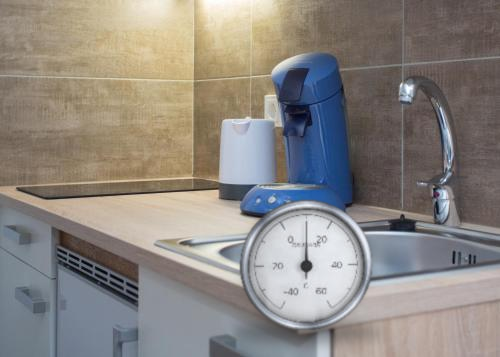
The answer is value=10 unit=°C
